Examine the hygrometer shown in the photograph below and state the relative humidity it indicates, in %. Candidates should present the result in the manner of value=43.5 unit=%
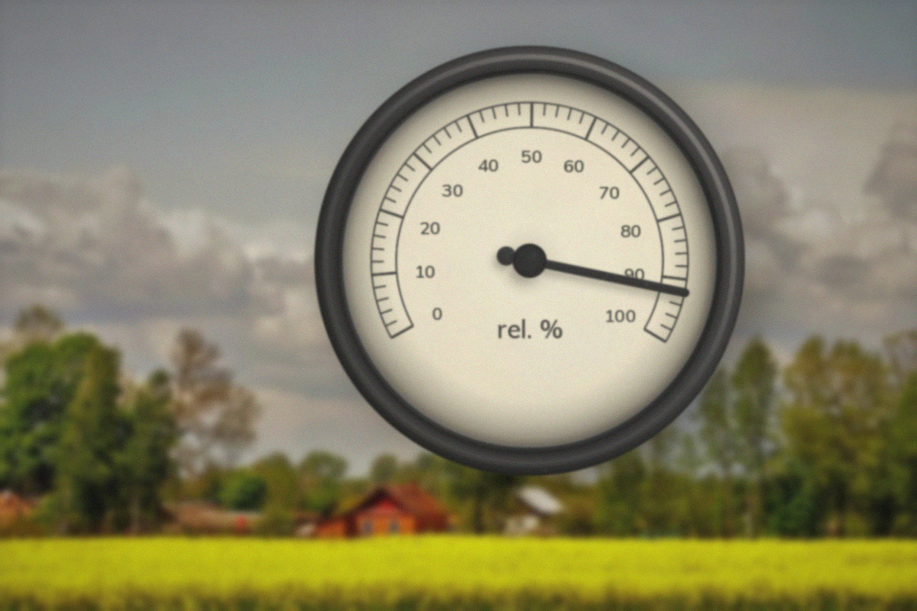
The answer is value=92 unit=%
